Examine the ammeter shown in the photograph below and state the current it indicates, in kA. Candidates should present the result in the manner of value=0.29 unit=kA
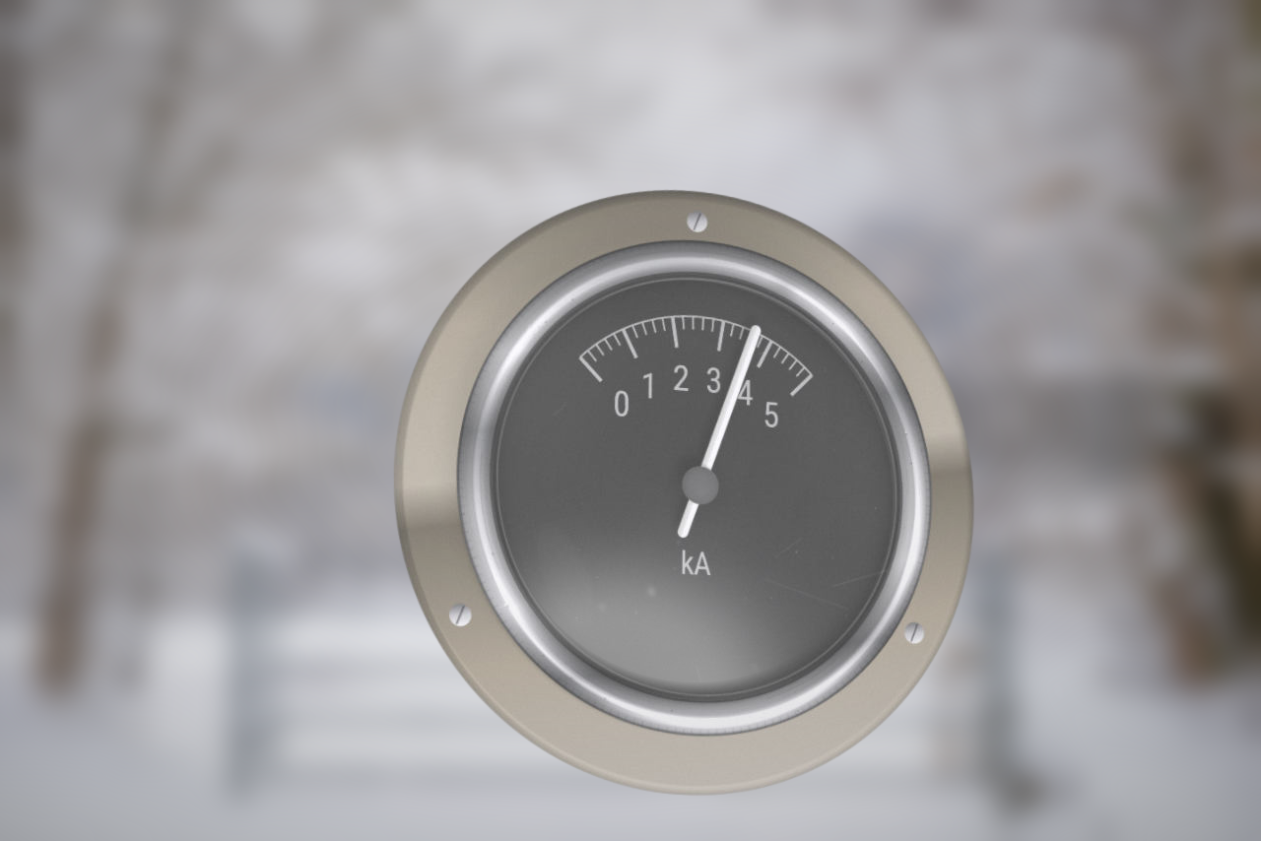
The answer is value=3.6 unit=kA
